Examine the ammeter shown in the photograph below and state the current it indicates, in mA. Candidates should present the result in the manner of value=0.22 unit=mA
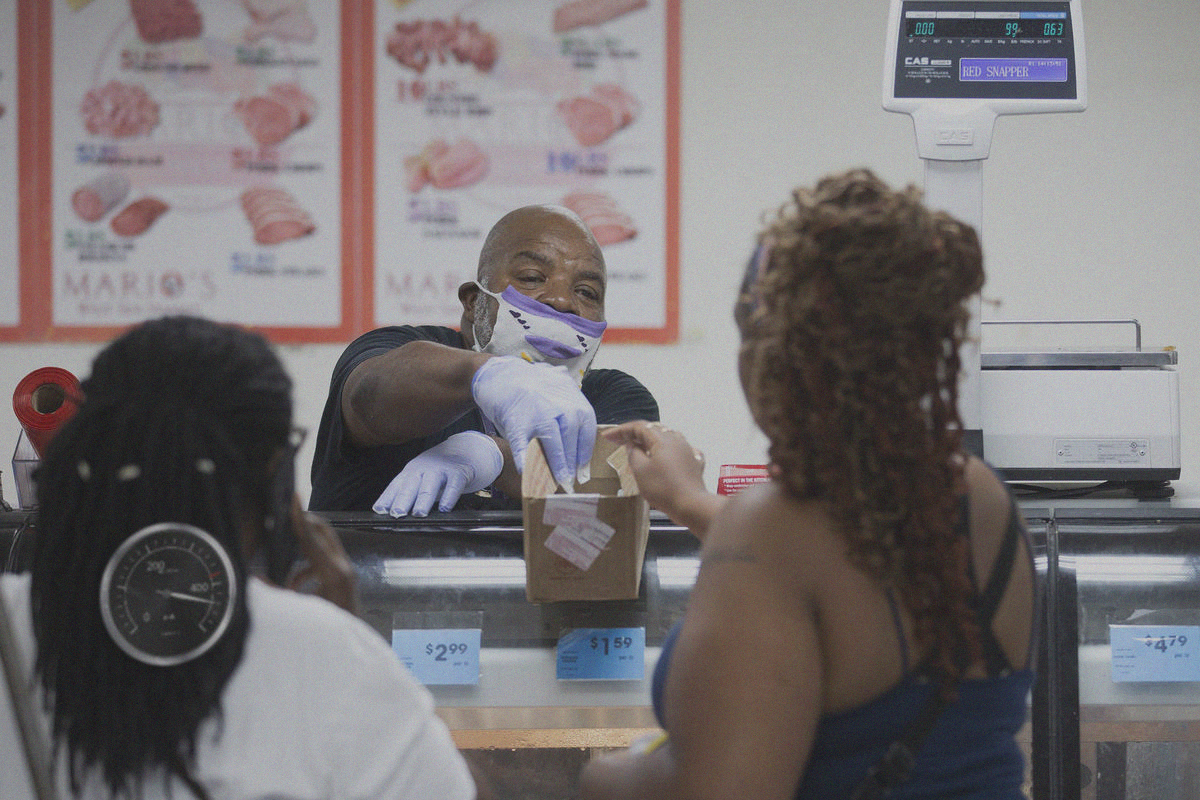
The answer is value=440 unit=mA
